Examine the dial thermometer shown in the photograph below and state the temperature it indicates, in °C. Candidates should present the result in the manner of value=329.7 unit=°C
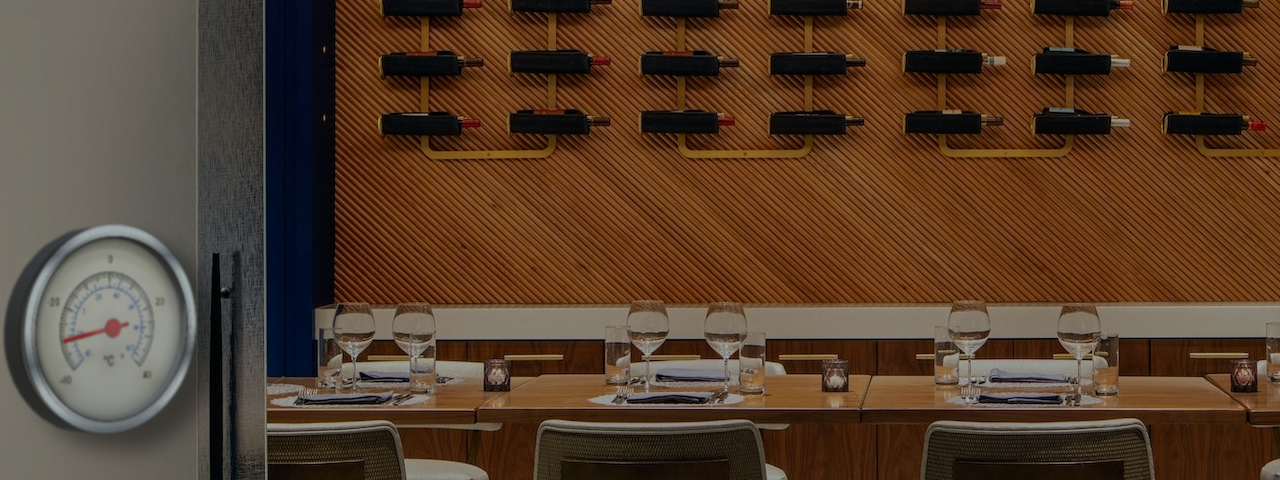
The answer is value=-30 unit=°C
